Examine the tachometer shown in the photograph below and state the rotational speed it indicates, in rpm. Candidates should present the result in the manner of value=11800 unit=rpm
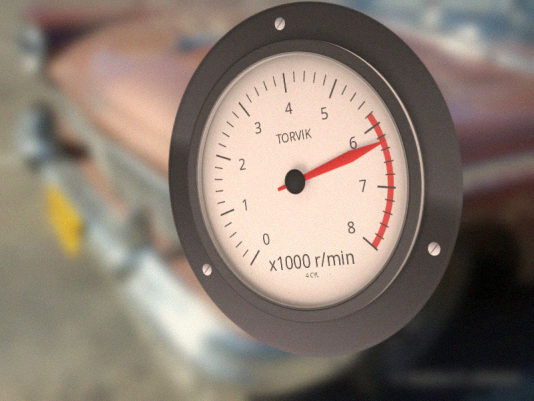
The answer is value=6300 unit=rpm
